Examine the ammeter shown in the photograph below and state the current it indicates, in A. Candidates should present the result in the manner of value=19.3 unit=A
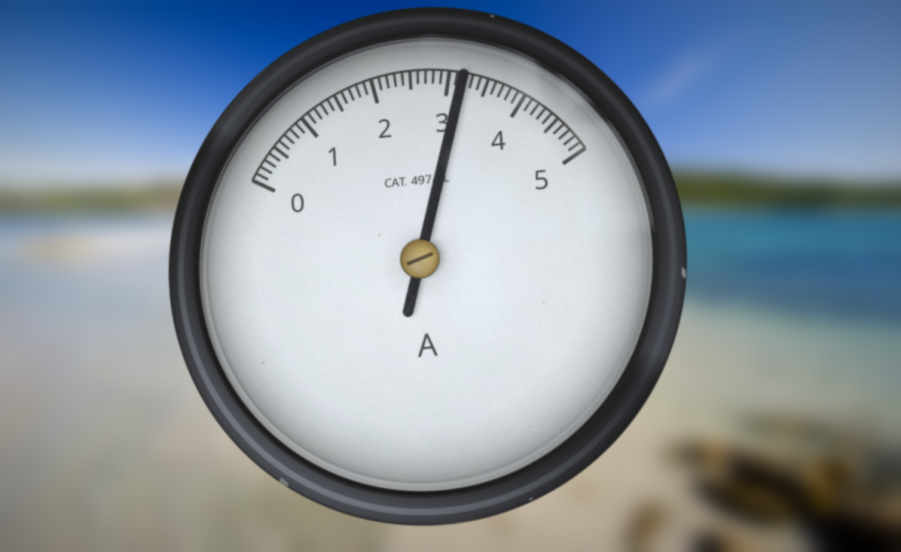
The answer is value=3.2 unit=A
